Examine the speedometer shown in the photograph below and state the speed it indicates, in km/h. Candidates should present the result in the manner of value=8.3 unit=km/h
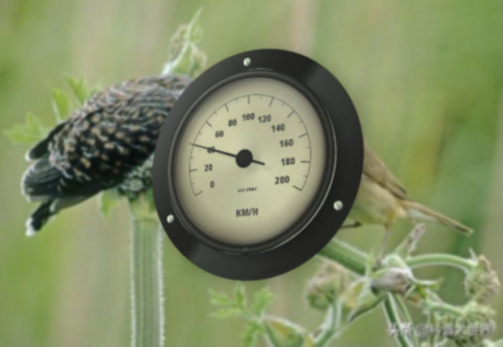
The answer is value=40 unit=km/h
